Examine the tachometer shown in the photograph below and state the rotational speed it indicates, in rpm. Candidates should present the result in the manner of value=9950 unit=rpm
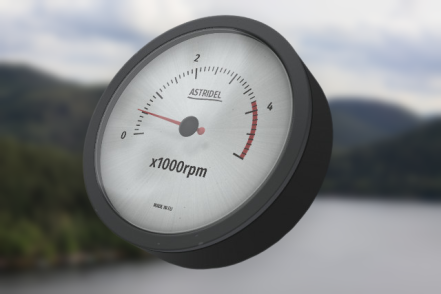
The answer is value=500 unit=rpm
